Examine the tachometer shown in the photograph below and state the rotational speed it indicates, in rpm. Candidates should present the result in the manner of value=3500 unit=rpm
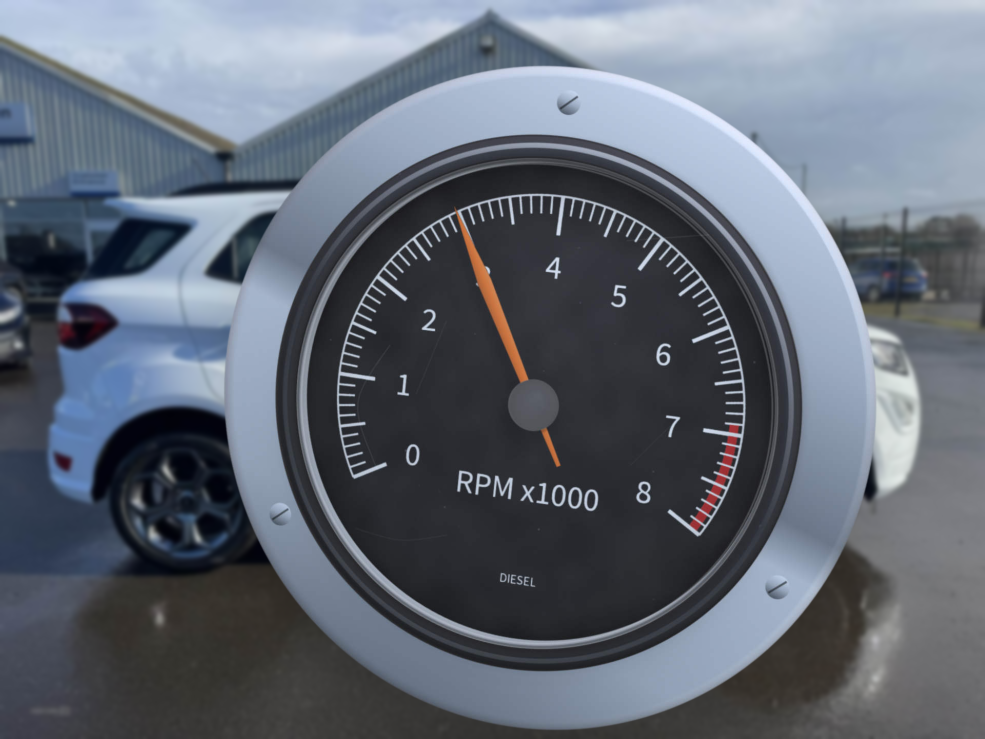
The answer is value=3000 unit=rpm
